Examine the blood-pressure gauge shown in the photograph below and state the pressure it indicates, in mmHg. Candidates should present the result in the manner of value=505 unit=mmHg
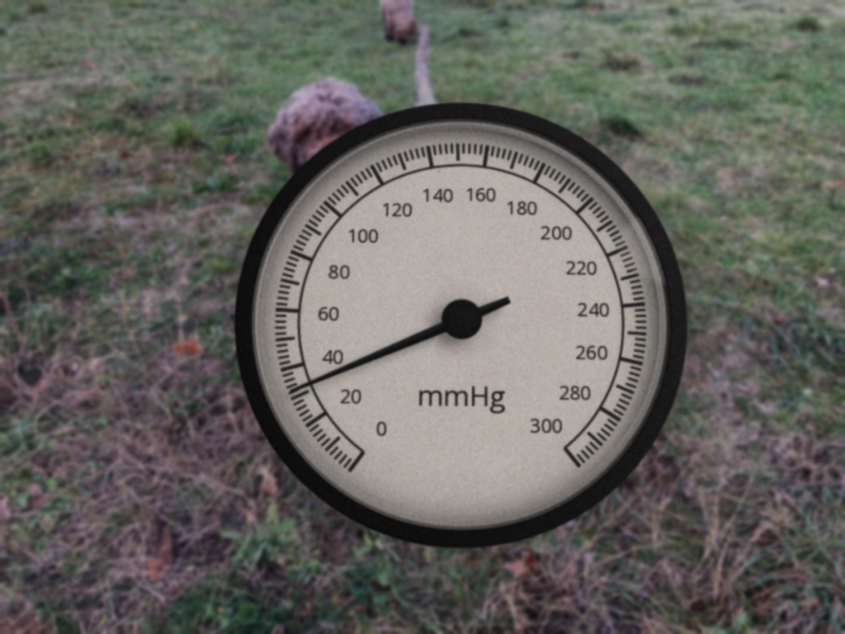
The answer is value=32 unit=mmHg
